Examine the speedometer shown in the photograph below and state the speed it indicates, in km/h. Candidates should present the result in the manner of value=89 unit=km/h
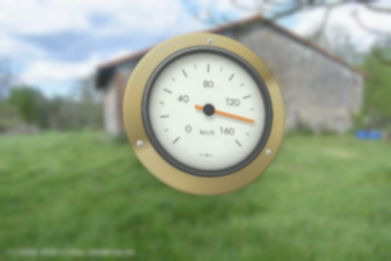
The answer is value=140 unit=km/h
